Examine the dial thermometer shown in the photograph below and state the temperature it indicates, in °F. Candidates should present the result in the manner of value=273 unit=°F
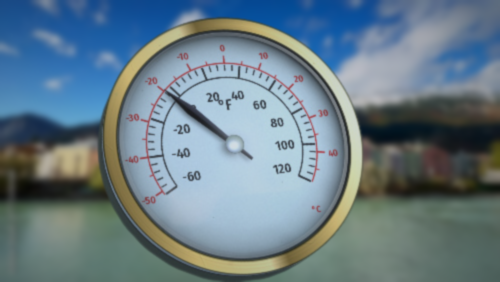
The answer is value=-4 unit=°F
